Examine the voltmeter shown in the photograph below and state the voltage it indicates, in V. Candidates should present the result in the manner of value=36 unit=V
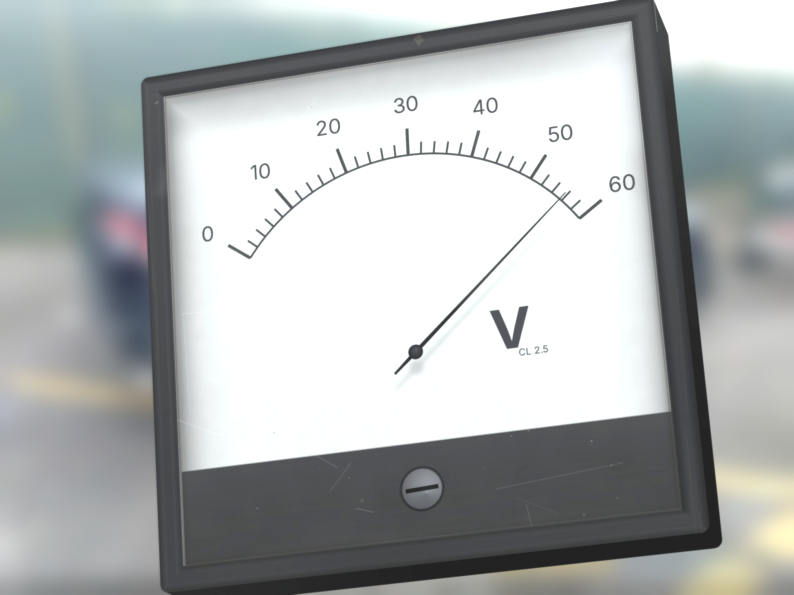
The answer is value=56 unit=V
